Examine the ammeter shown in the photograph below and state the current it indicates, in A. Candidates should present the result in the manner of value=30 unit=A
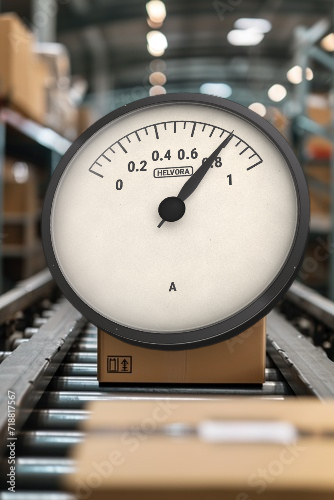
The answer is value=0.8 unit=A
